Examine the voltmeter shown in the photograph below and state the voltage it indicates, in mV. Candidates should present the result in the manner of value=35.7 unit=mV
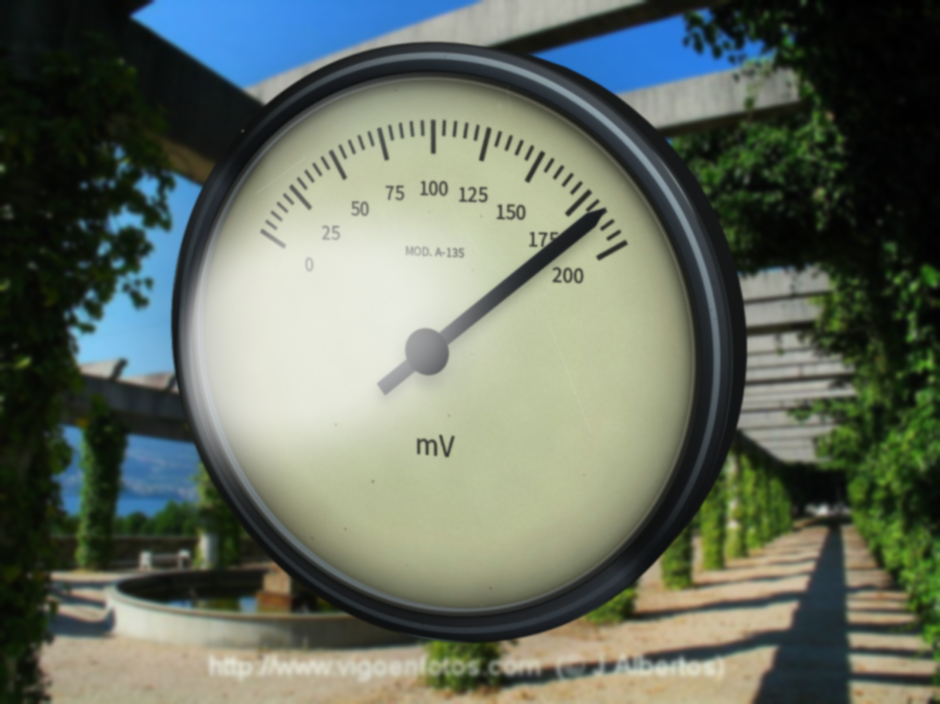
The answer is value=185 unit=mV
